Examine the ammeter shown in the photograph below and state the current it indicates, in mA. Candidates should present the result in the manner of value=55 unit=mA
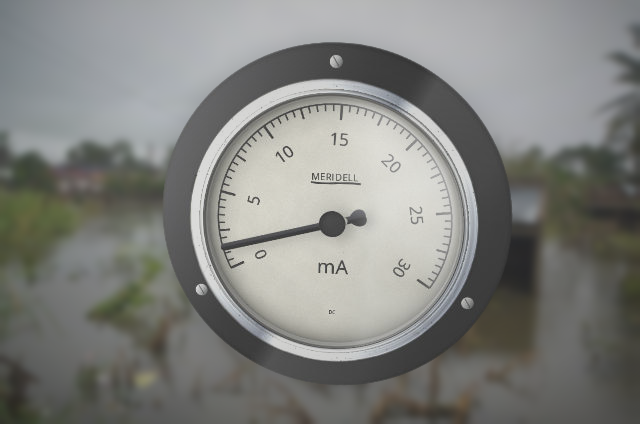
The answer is value=1.5 unit=mA
